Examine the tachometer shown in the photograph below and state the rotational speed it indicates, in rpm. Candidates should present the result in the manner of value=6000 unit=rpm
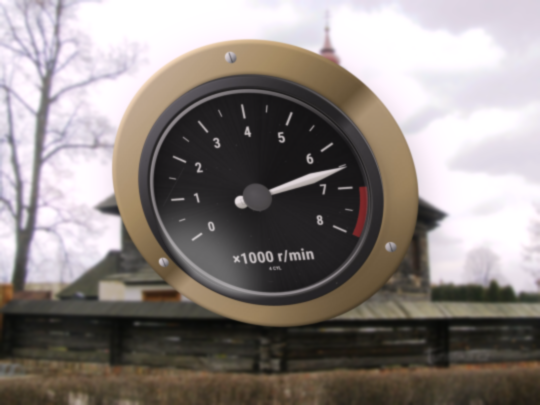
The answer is value=6500 unit=rpm
